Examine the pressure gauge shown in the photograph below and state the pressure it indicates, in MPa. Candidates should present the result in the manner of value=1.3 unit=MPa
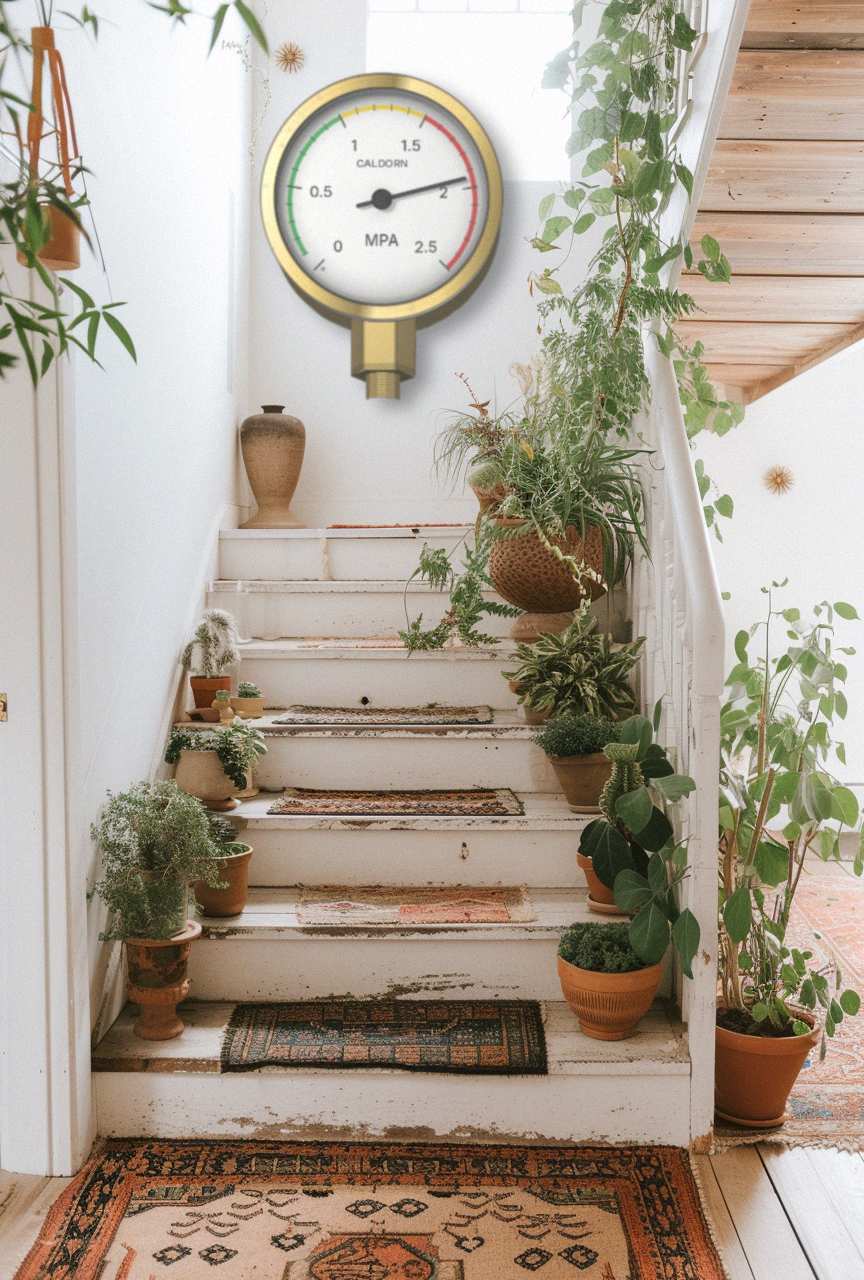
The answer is value=1.95 unit=MPa
